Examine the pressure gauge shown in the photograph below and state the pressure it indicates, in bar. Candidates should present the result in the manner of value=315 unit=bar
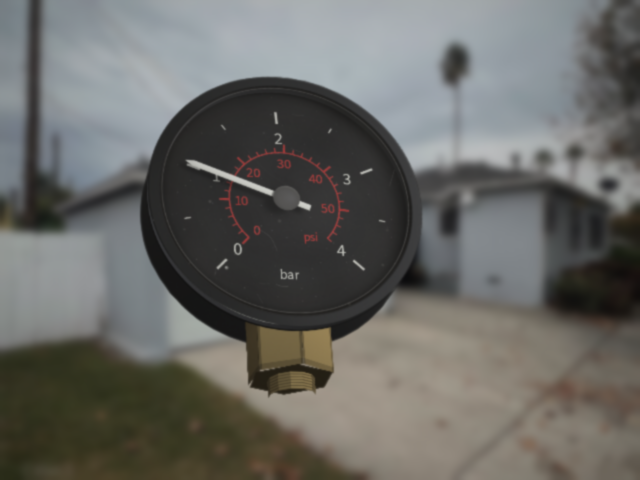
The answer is value=1 unit=bar
